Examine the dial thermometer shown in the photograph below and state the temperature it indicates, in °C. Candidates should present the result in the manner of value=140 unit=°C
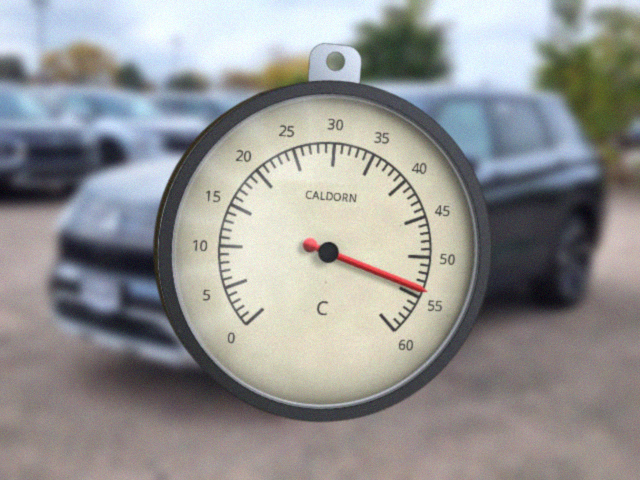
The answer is value=54 unit=°C
